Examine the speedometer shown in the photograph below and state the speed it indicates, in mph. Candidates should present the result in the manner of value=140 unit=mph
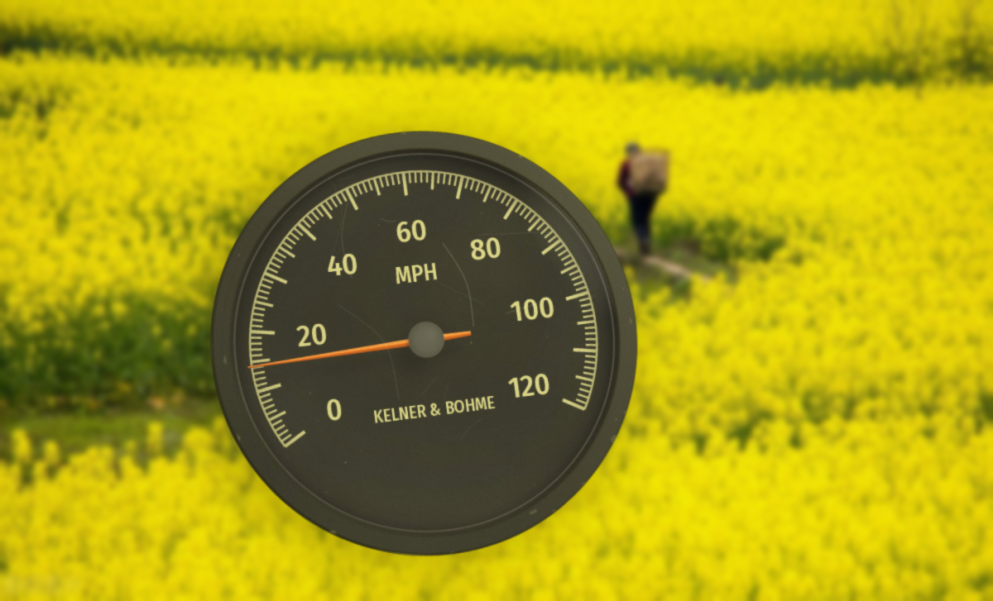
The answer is value=14 unit=mph
